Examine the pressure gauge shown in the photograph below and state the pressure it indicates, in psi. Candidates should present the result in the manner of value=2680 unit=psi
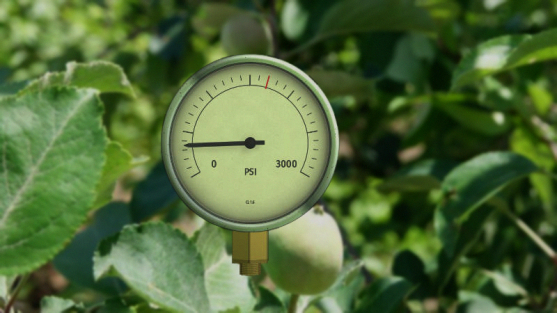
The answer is value=350 unit=psi
